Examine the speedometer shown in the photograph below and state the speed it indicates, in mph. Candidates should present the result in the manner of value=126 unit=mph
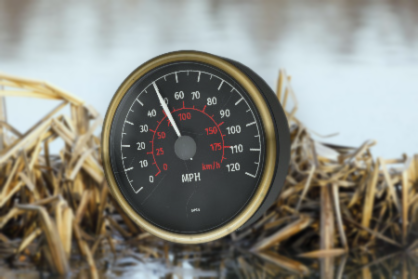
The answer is value=50 unit=mph
